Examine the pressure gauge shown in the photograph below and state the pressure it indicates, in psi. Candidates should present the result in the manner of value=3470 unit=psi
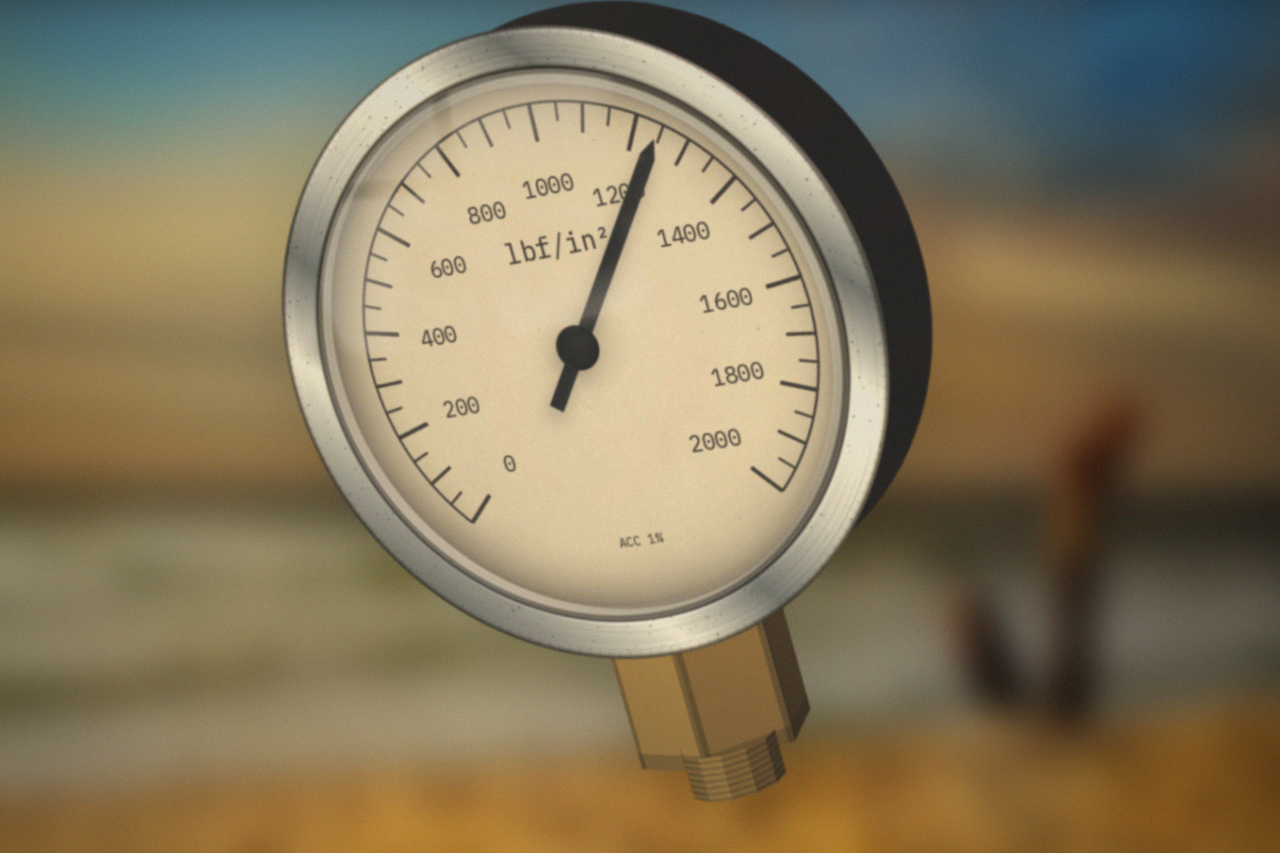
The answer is value=1250 unit=psi
